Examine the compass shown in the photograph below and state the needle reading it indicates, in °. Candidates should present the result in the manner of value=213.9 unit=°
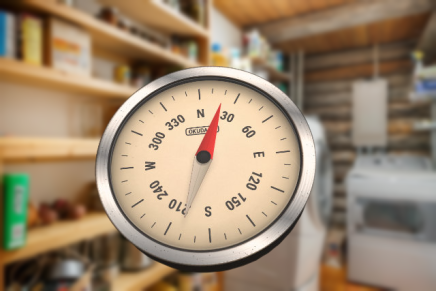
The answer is value=20 unit=°
